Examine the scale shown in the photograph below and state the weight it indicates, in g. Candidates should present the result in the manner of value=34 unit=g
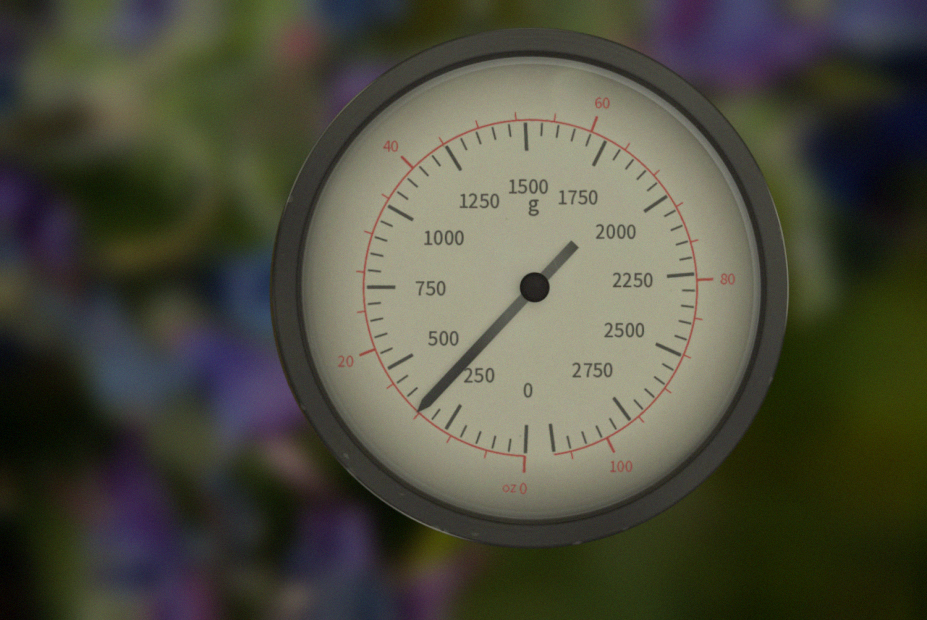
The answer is value=350 unit=g
